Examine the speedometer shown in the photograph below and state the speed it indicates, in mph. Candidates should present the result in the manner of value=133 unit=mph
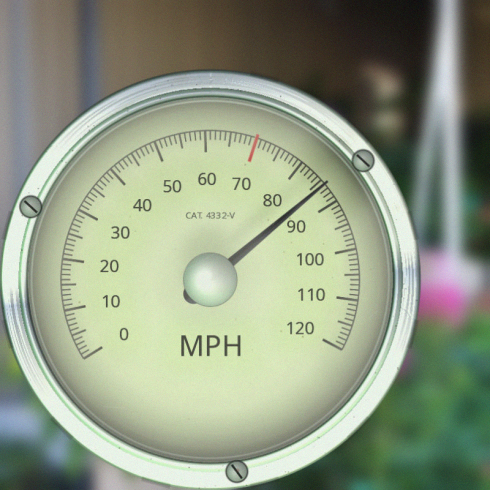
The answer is value=86 unit=mph
